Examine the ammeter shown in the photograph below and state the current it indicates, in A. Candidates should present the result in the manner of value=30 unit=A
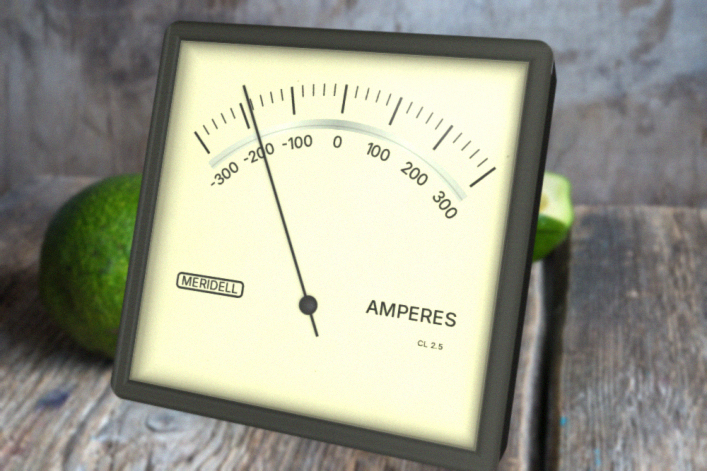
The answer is value=-180 unit=A
